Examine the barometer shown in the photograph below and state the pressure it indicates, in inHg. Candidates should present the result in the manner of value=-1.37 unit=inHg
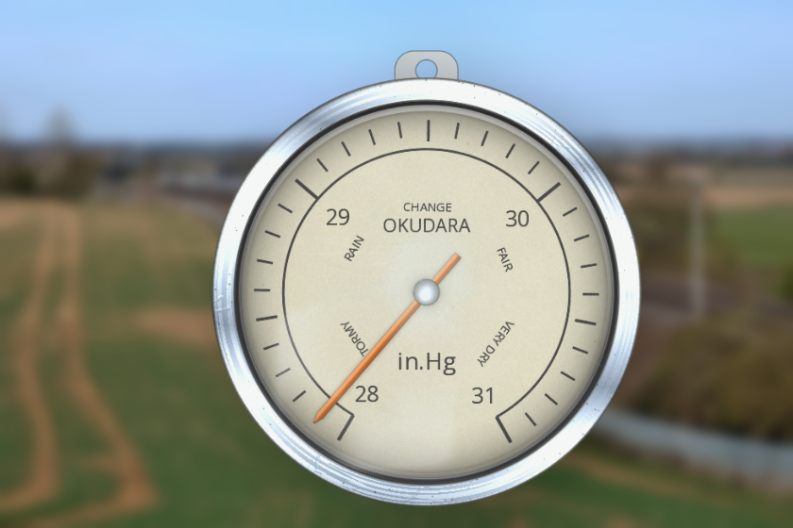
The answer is value=28.1 unit=inHg
